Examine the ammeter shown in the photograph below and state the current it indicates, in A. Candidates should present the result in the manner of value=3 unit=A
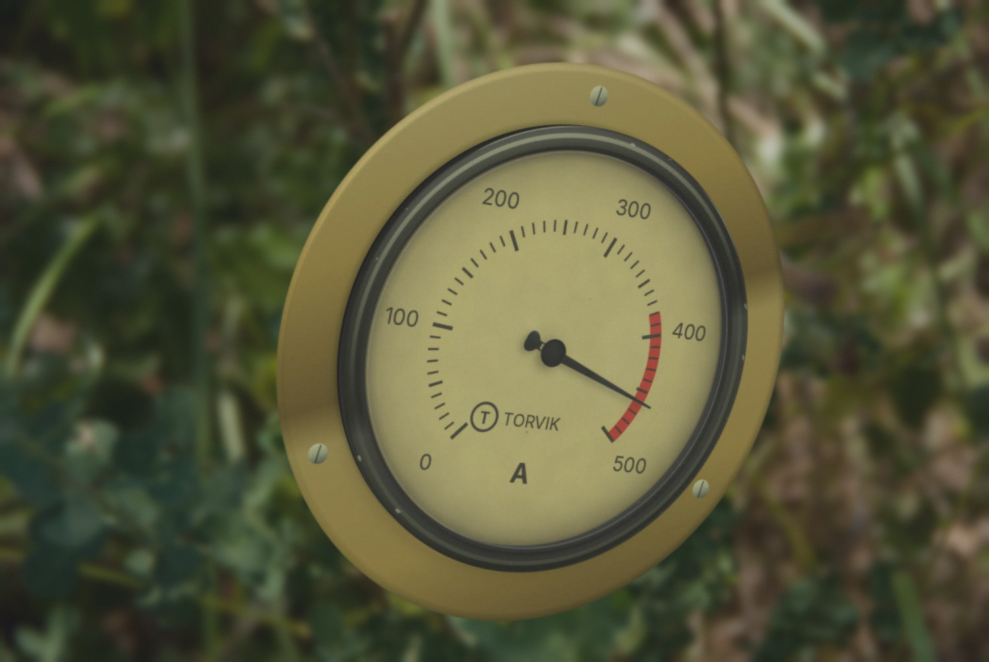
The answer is value=460 unit=A
